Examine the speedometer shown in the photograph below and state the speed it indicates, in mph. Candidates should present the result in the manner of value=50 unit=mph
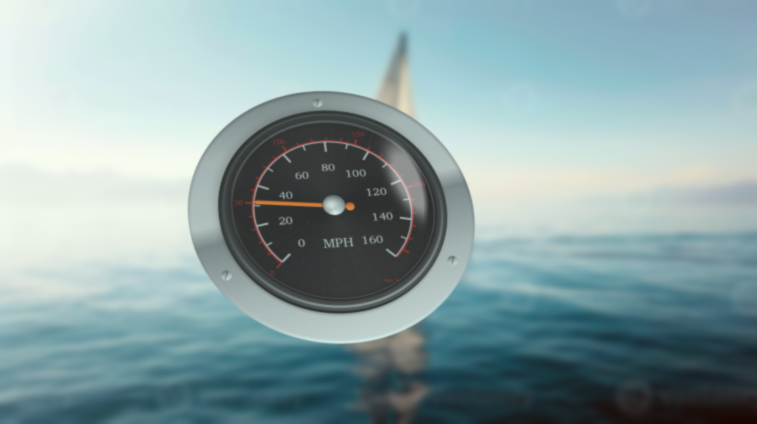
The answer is value=30 unit=mph
